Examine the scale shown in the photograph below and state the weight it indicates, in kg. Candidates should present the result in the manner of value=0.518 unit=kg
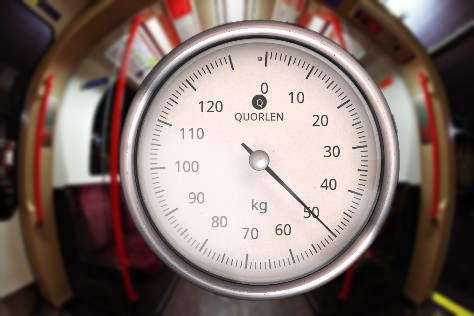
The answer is value=50 unit=kg
